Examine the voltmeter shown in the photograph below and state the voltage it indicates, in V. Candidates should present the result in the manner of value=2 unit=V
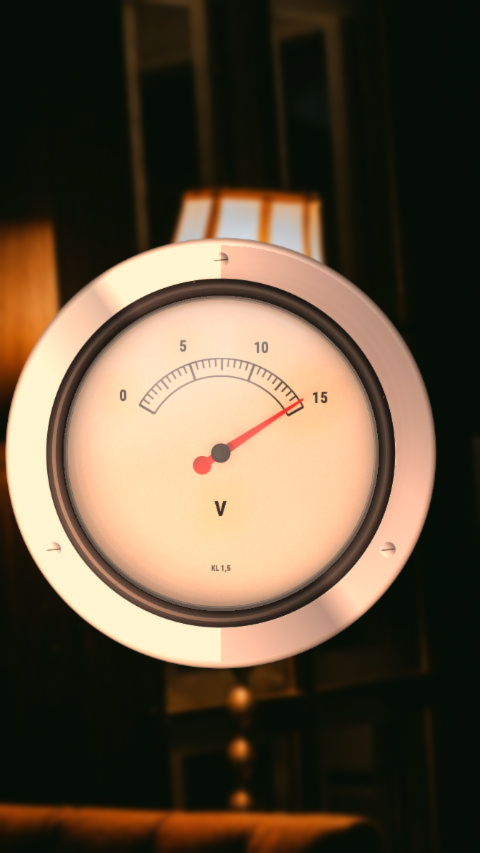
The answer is value=14.5 unit=V
